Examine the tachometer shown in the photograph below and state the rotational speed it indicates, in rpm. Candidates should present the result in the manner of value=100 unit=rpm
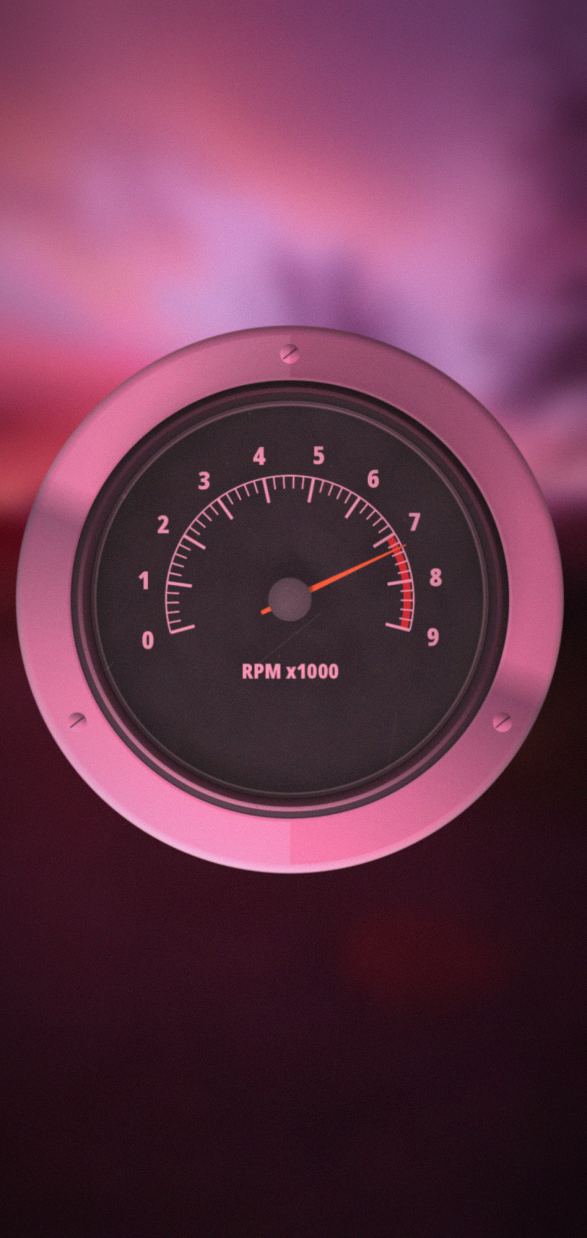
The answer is value=7300 unit=rpm
